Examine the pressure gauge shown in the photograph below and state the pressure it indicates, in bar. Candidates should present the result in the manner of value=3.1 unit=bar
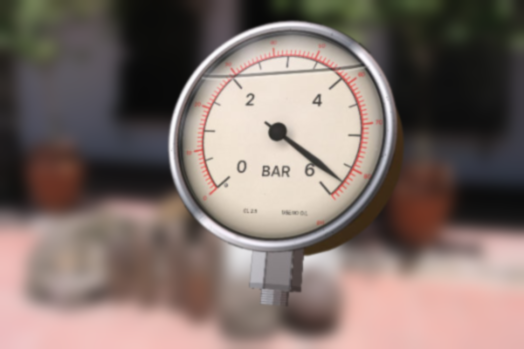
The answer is value=5.75 unit=bar
